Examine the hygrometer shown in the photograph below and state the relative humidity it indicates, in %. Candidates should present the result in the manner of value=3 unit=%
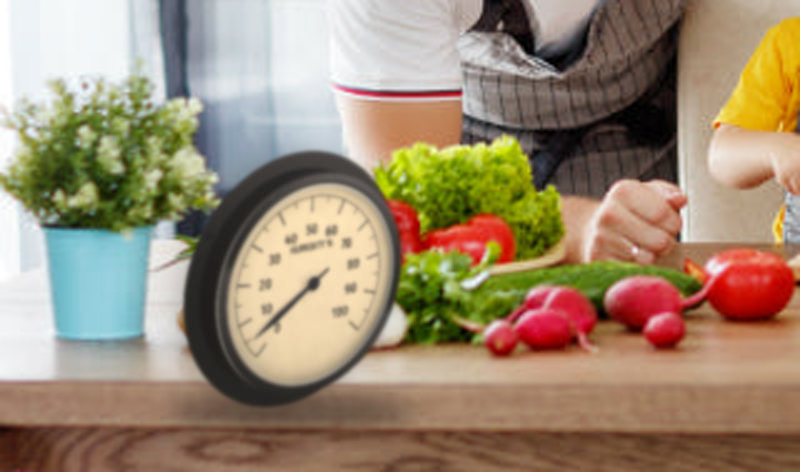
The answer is value=5 unit=%
